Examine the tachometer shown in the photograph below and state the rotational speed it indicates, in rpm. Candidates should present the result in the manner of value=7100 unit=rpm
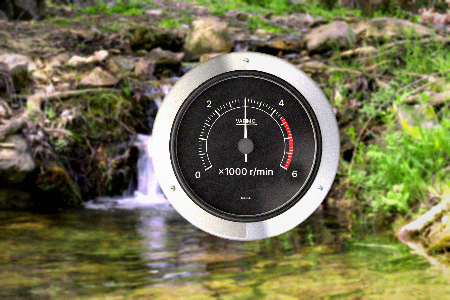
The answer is value=3000 unit=rpm
